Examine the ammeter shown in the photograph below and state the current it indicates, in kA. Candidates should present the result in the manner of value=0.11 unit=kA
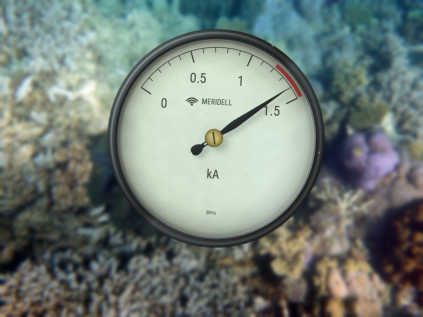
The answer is value=1.4 unit=kA
